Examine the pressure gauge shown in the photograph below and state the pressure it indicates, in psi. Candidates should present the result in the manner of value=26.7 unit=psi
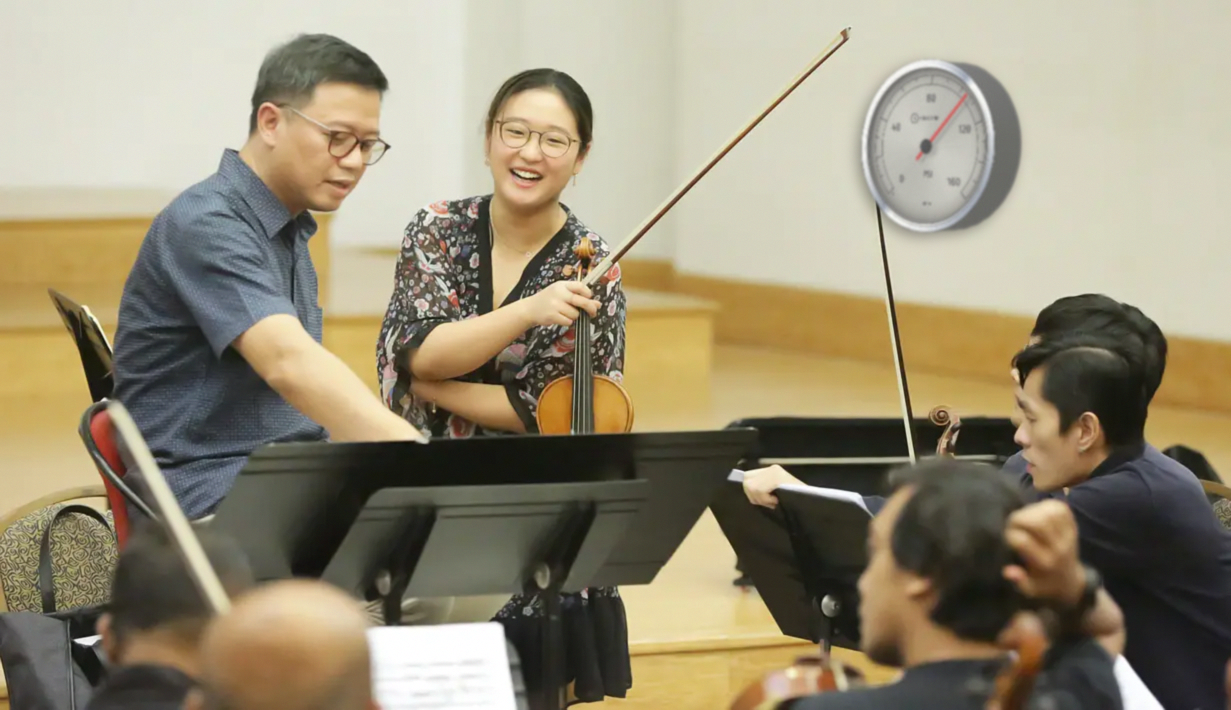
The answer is value=105 unit=psi
